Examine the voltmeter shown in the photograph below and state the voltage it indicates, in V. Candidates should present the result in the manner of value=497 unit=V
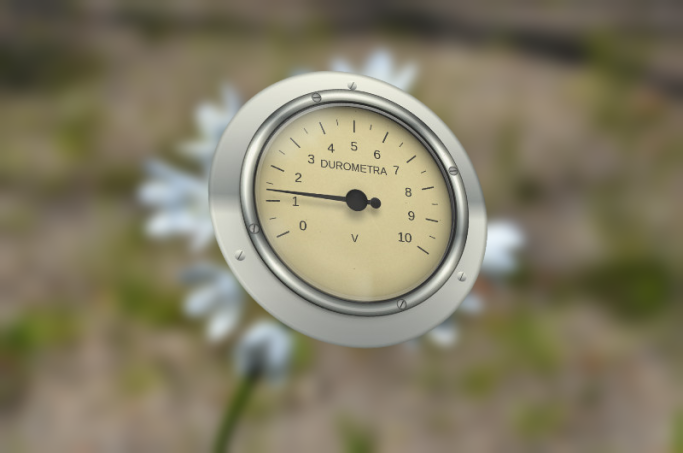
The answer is value=1.25 unit=V
